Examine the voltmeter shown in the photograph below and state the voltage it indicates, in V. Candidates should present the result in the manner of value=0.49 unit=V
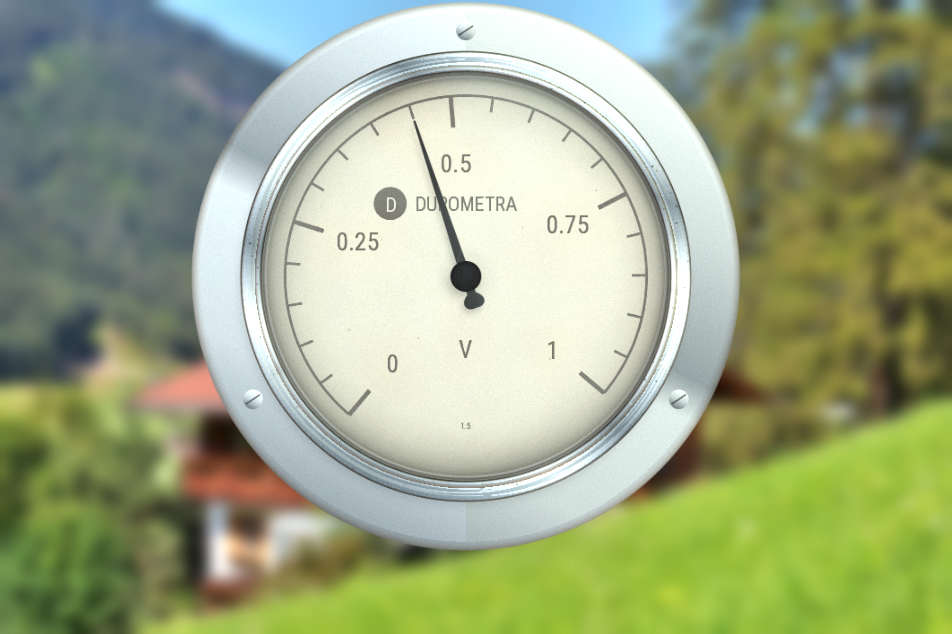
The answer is value=0.45 unit=V
